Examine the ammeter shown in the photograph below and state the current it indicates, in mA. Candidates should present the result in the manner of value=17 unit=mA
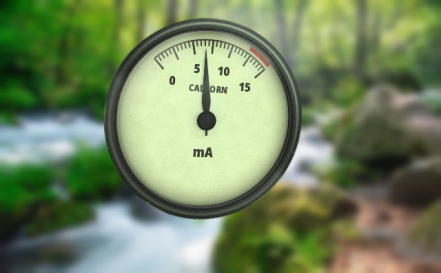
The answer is value=6.5 unit=mA
